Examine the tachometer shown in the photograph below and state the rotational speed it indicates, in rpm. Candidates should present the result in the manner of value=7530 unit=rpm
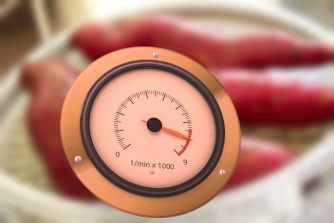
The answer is value=8000 unit=rpm
